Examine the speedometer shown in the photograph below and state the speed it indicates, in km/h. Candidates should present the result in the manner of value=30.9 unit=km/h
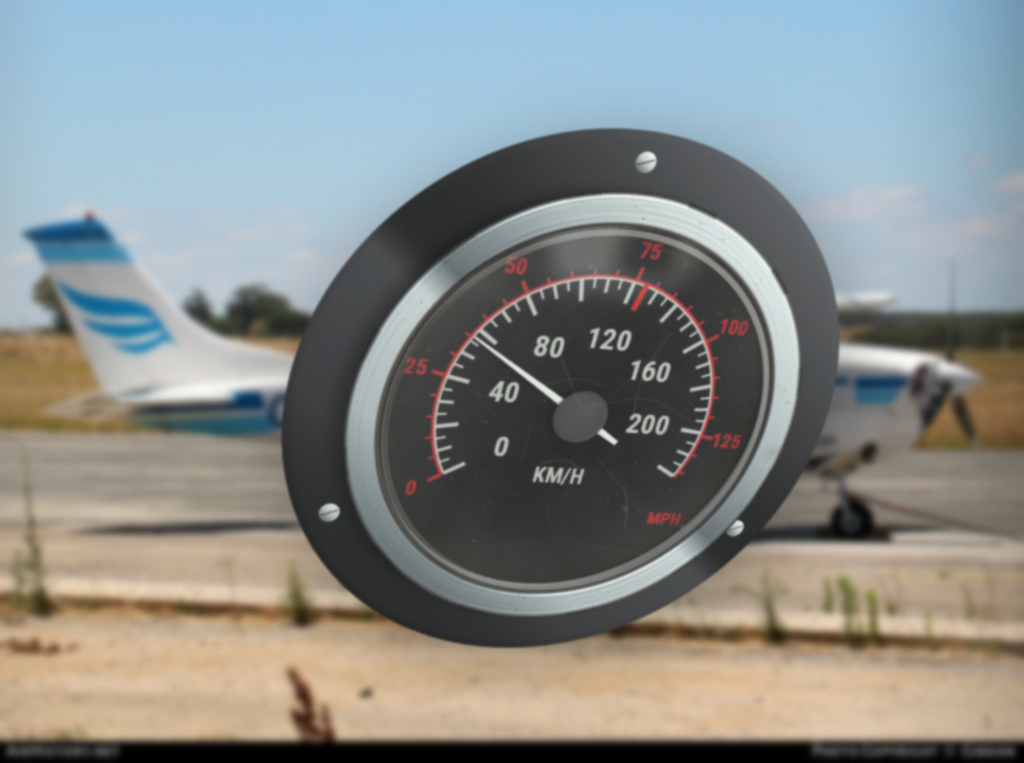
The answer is value=57.5 unit=km/h
